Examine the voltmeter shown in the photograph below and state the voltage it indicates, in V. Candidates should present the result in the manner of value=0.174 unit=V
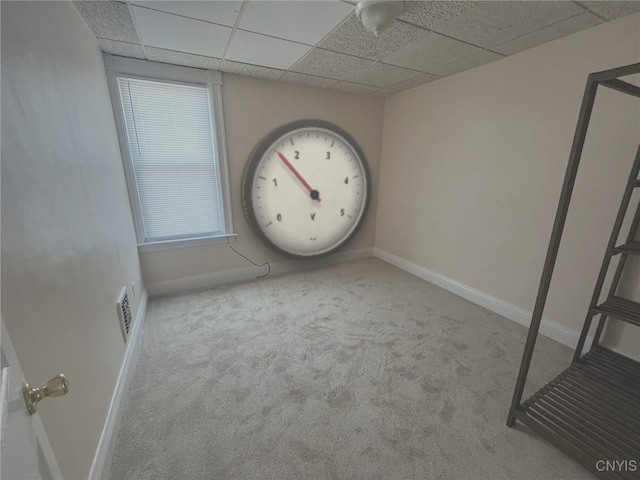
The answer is value=1.6 unit=V
